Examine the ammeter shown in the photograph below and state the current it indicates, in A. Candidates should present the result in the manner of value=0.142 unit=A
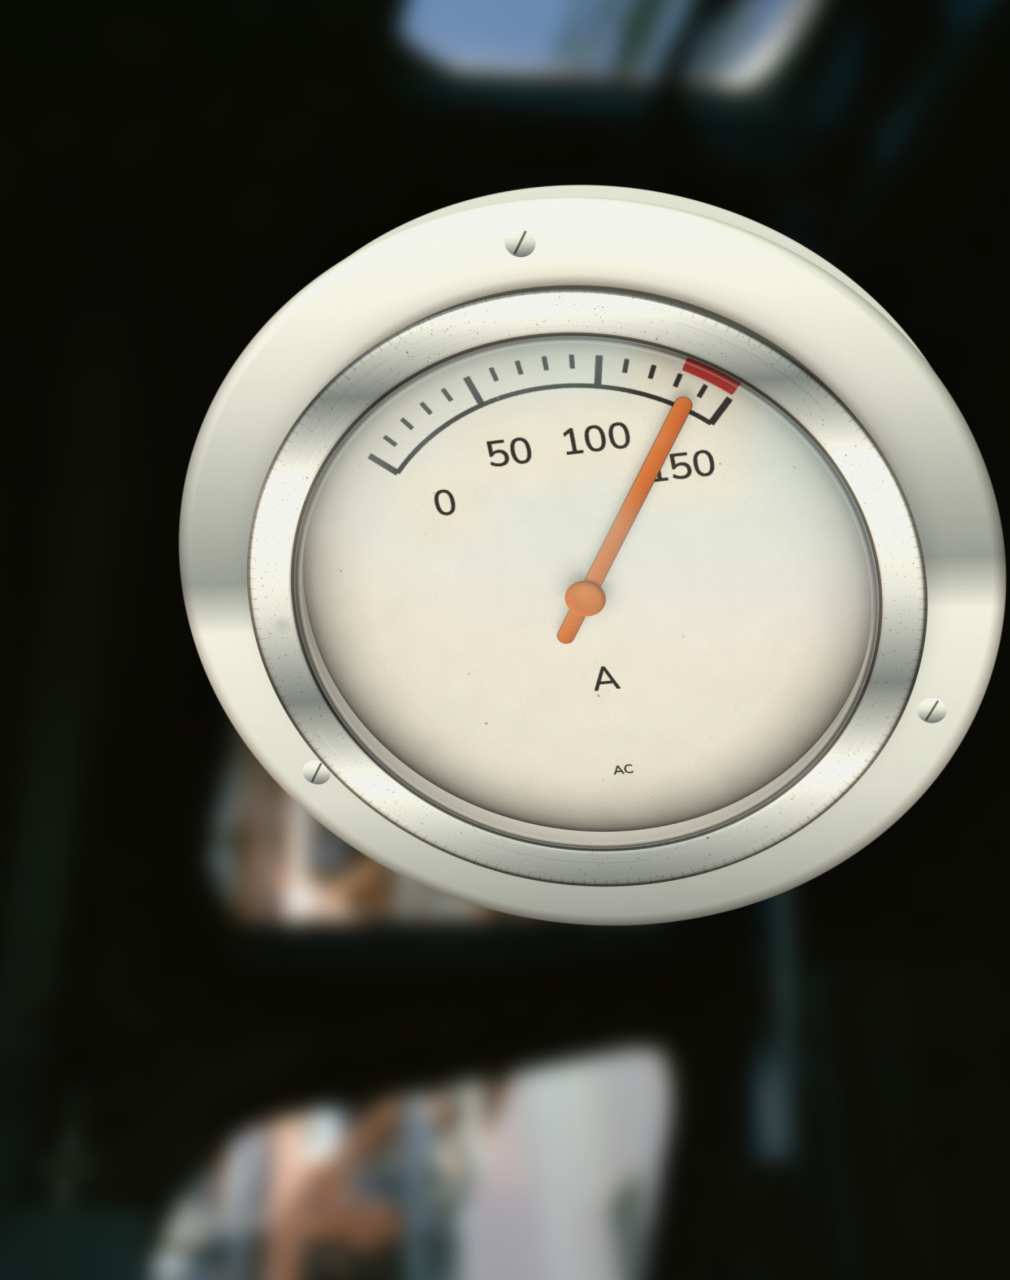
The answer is value=135 unit=A
